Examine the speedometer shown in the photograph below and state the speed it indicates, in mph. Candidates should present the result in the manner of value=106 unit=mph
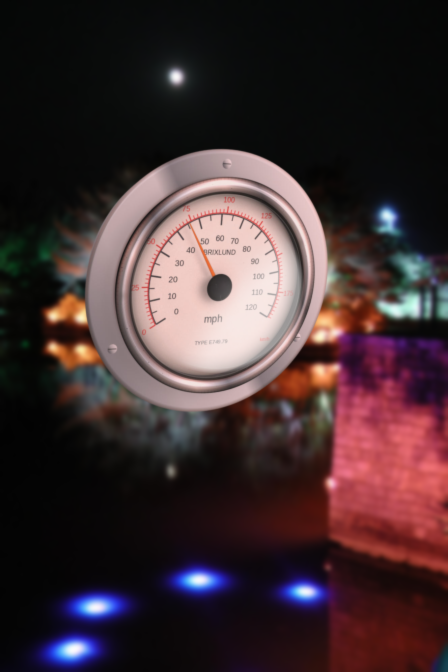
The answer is value=45 unit=mph
